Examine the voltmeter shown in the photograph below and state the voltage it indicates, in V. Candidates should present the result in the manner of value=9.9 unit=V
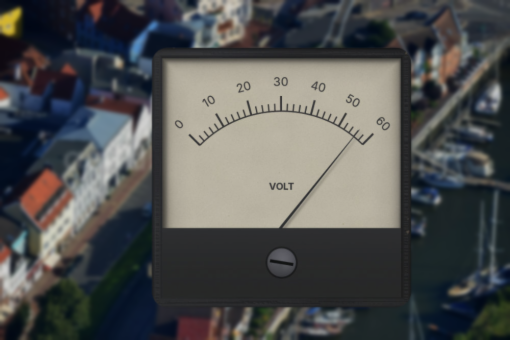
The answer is value=56 unit=V
